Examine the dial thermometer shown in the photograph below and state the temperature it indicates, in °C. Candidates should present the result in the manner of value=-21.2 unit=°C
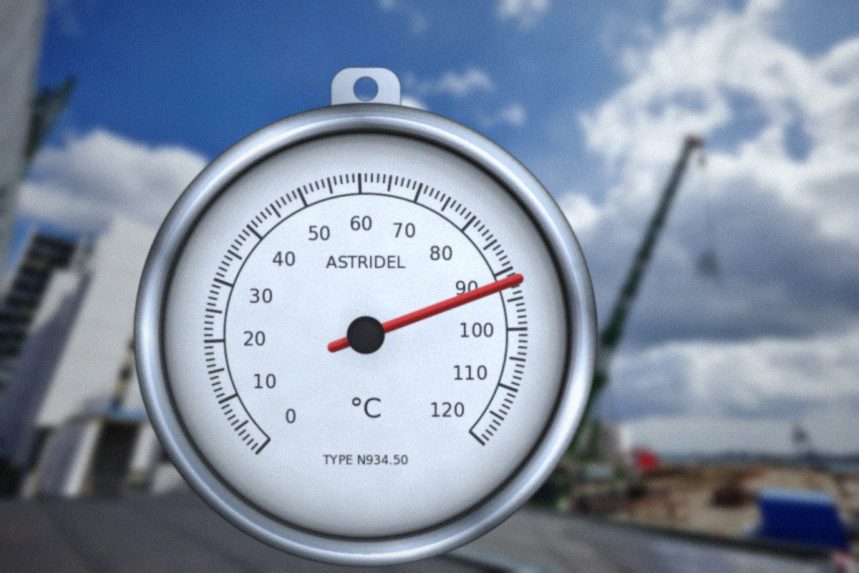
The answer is value=92 unit=°C
